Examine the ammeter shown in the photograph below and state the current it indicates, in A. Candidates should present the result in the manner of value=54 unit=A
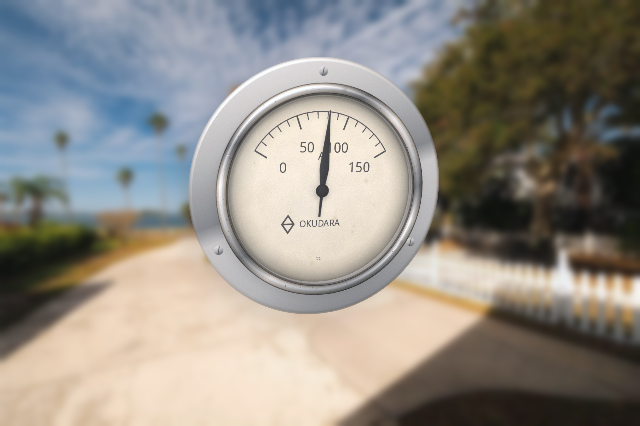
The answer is value=80 unit=A
